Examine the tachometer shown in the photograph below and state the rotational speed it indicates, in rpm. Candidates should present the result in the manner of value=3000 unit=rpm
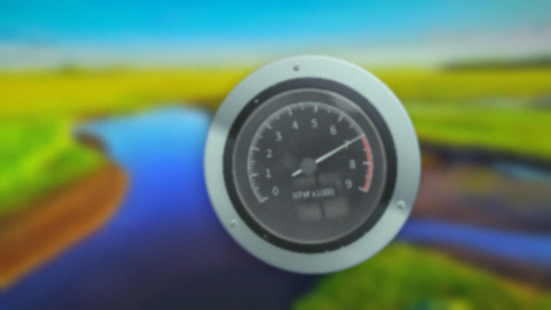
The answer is value=7000 unit=rpm
